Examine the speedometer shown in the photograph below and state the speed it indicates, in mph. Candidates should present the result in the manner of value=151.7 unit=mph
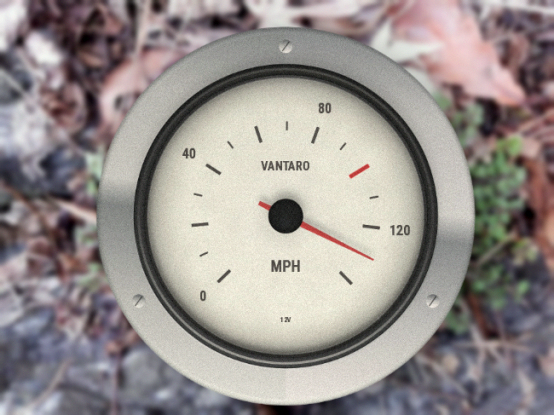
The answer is value=130 unit=mph
